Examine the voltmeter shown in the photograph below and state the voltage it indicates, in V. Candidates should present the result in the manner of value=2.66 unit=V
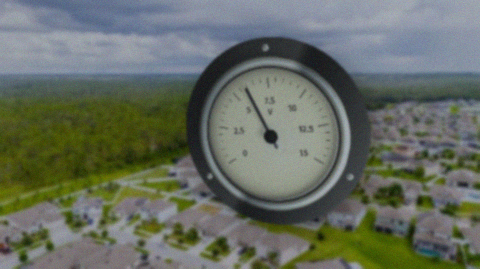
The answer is value=6 unit=V
